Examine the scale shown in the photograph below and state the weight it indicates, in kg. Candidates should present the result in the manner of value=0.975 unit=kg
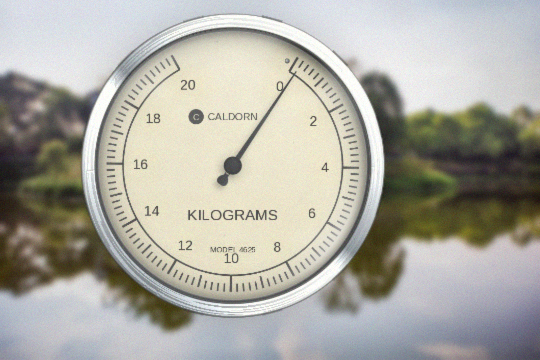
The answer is value=0.2 unit=kg
